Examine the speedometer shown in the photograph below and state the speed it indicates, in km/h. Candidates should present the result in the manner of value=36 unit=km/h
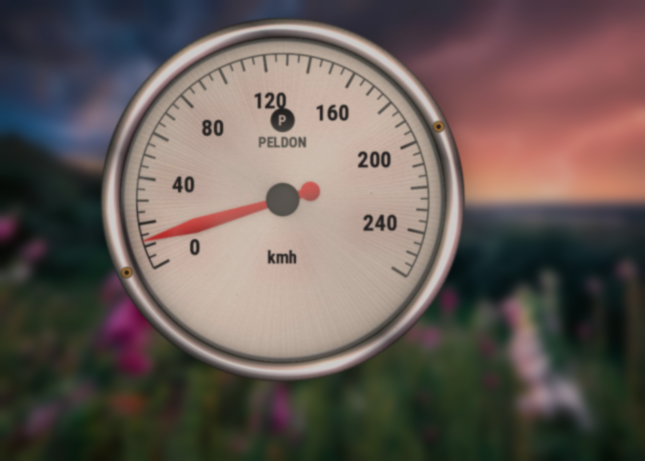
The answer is value=12.5 unit=km/h
